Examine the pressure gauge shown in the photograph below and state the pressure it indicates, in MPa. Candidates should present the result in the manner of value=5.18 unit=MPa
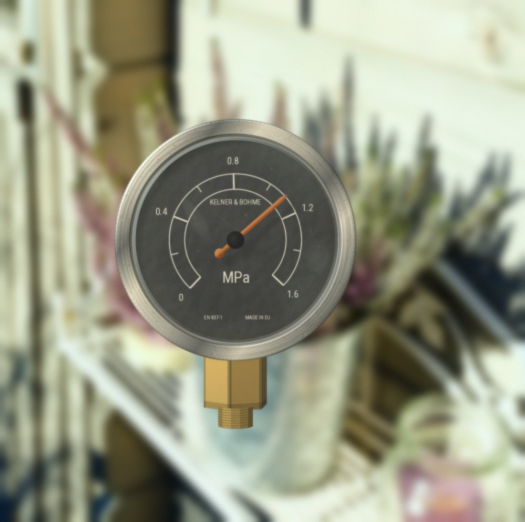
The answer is value=1.1 unit=MPa
